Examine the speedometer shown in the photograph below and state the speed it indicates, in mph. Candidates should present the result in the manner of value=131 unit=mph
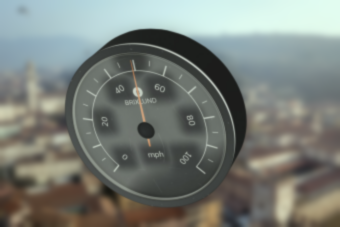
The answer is value=50 unit=mph
